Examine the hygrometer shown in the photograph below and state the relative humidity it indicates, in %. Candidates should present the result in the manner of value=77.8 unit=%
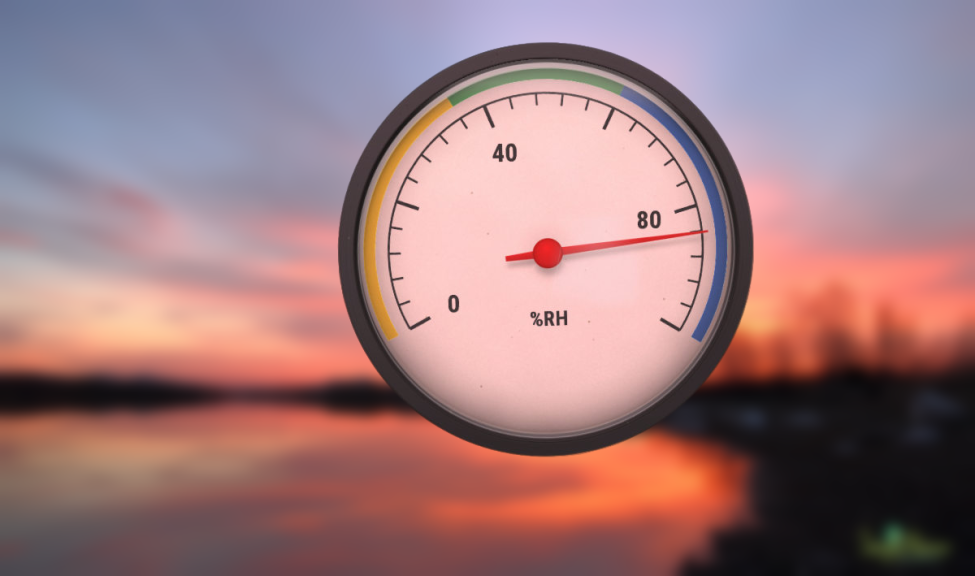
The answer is value=84 unit=%
